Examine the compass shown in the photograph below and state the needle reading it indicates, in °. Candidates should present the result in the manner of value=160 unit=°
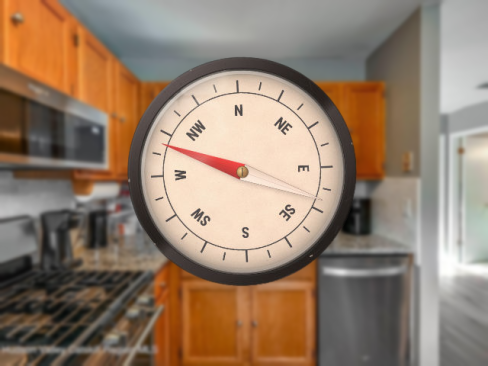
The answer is value=292.5 unit=°
